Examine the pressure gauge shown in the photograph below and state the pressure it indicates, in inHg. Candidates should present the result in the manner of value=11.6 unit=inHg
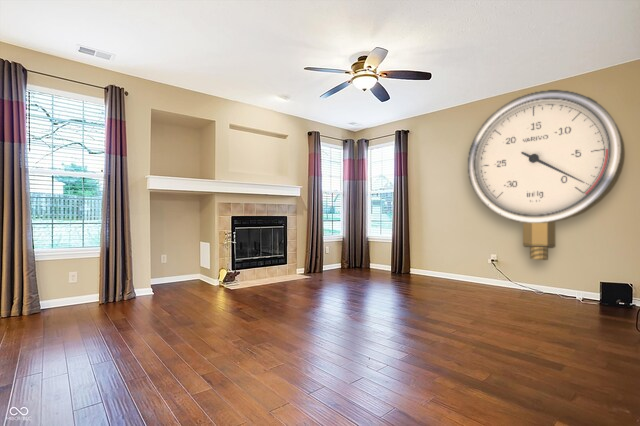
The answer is value=-1 unit=inHg
